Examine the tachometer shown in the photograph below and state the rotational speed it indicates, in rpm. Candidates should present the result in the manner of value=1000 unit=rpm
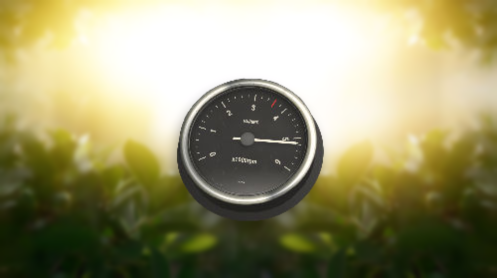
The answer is value=5200 unit=rpm
